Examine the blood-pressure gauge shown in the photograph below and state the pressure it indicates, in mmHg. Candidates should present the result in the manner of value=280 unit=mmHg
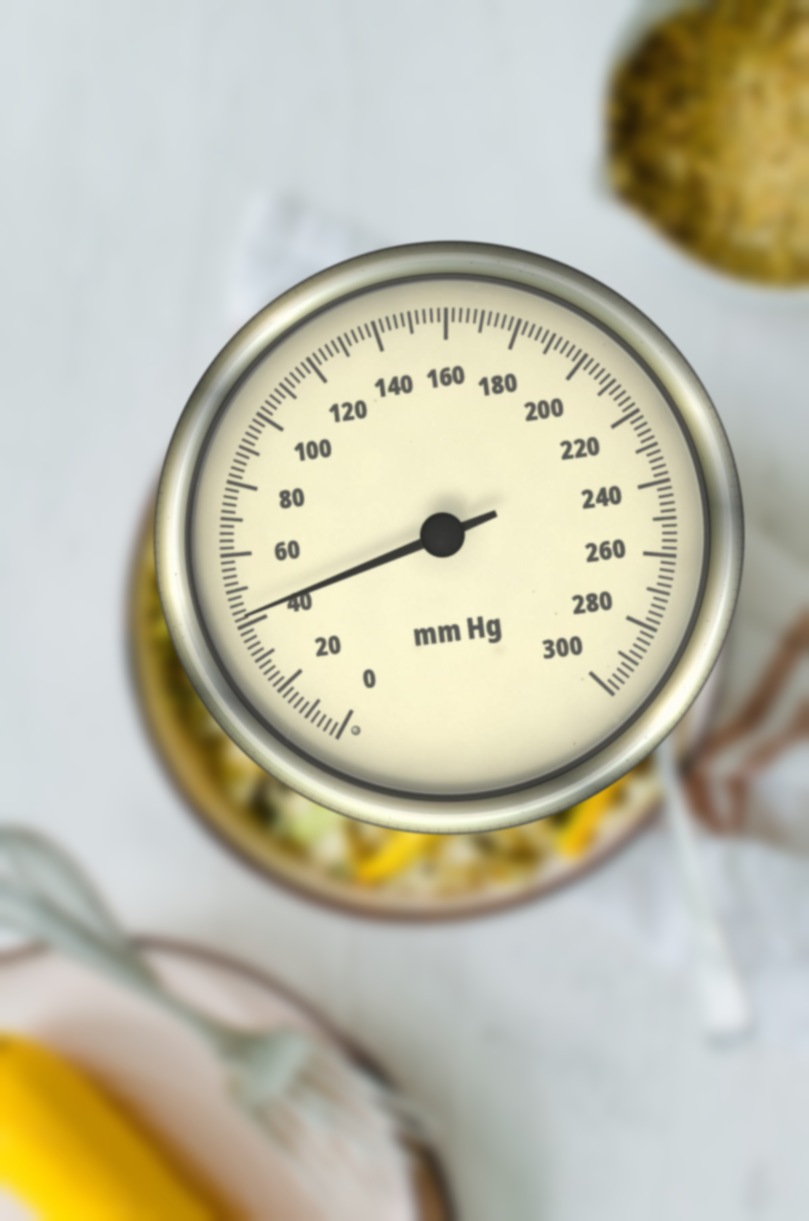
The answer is value=42 unit=mmHg
